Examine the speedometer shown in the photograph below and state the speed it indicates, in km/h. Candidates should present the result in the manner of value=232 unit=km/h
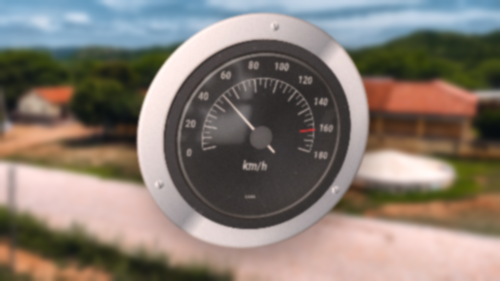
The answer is value=50 unit=km/h
